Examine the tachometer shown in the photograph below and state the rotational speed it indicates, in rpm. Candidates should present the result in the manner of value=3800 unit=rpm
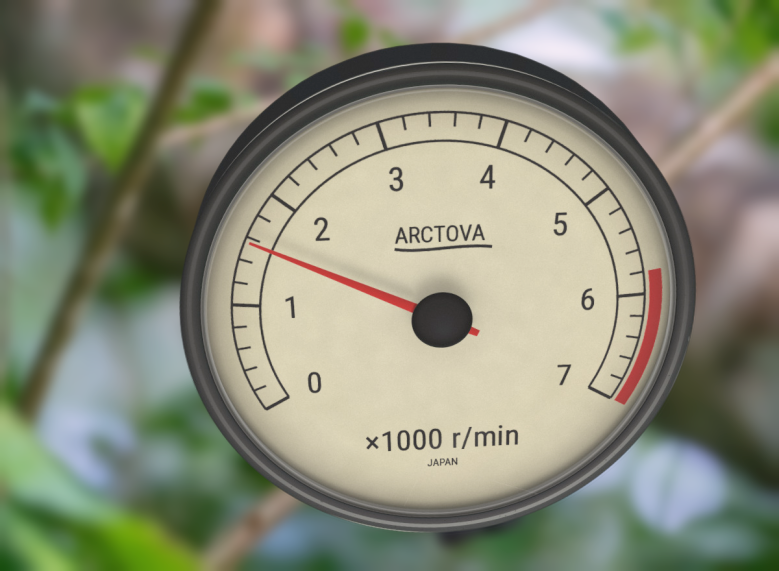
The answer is value=1600 unit=rpm
